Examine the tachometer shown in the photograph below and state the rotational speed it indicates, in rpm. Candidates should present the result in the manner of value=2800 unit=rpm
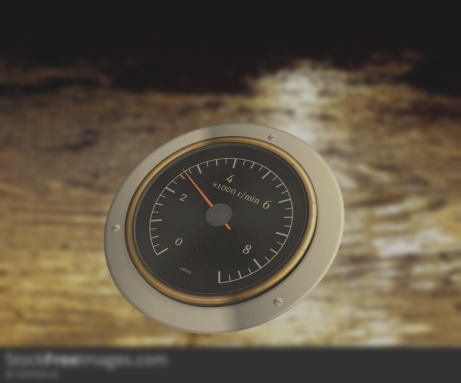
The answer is value=2625 unit=rpm
